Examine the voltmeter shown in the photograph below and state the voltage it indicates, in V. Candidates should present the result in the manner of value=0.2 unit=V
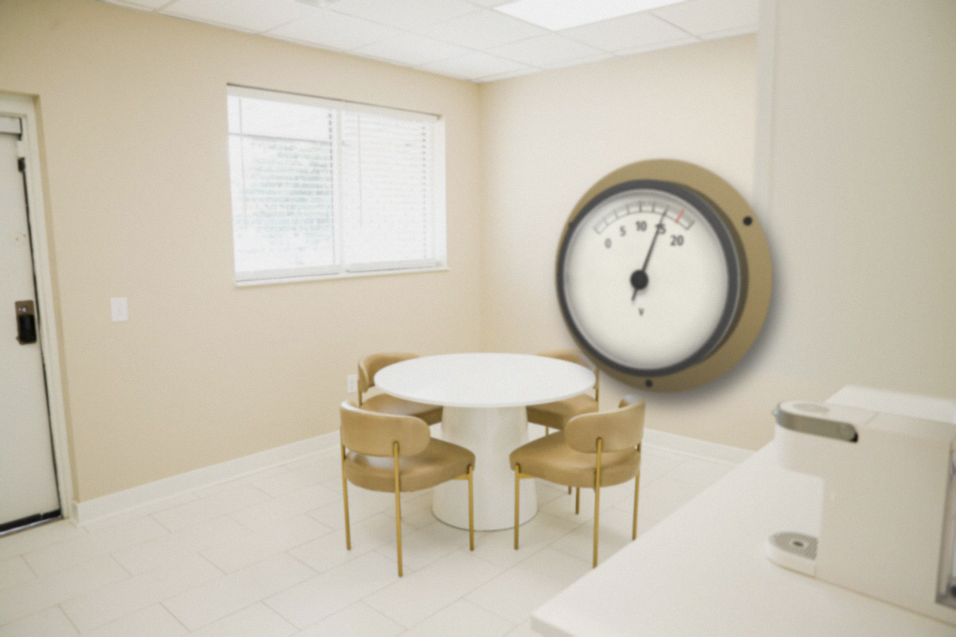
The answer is value=15 unit=V
